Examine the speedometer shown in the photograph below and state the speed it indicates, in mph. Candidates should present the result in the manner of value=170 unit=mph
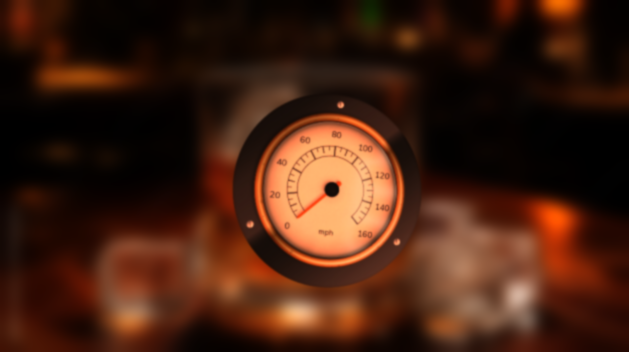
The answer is value=0 unit=mph
